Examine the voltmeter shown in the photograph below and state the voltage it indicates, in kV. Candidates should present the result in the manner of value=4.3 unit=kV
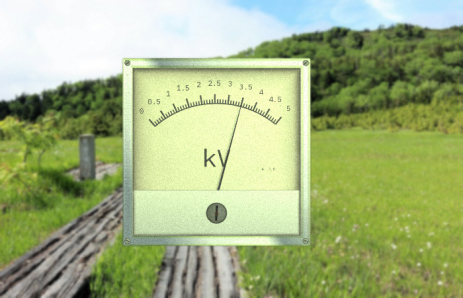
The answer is value=3.5 unit=kV
